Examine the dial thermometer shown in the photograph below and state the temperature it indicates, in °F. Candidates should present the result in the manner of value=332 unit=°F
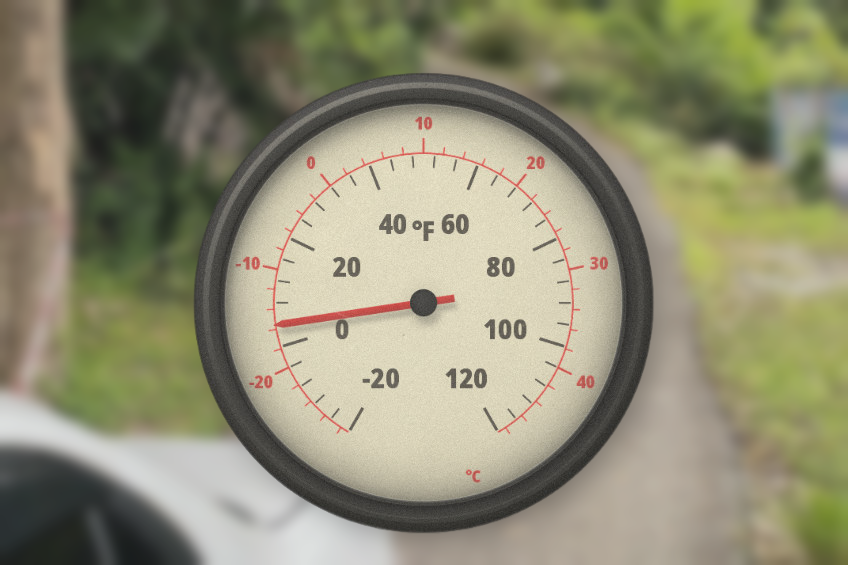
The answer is value=4 unit=°F
